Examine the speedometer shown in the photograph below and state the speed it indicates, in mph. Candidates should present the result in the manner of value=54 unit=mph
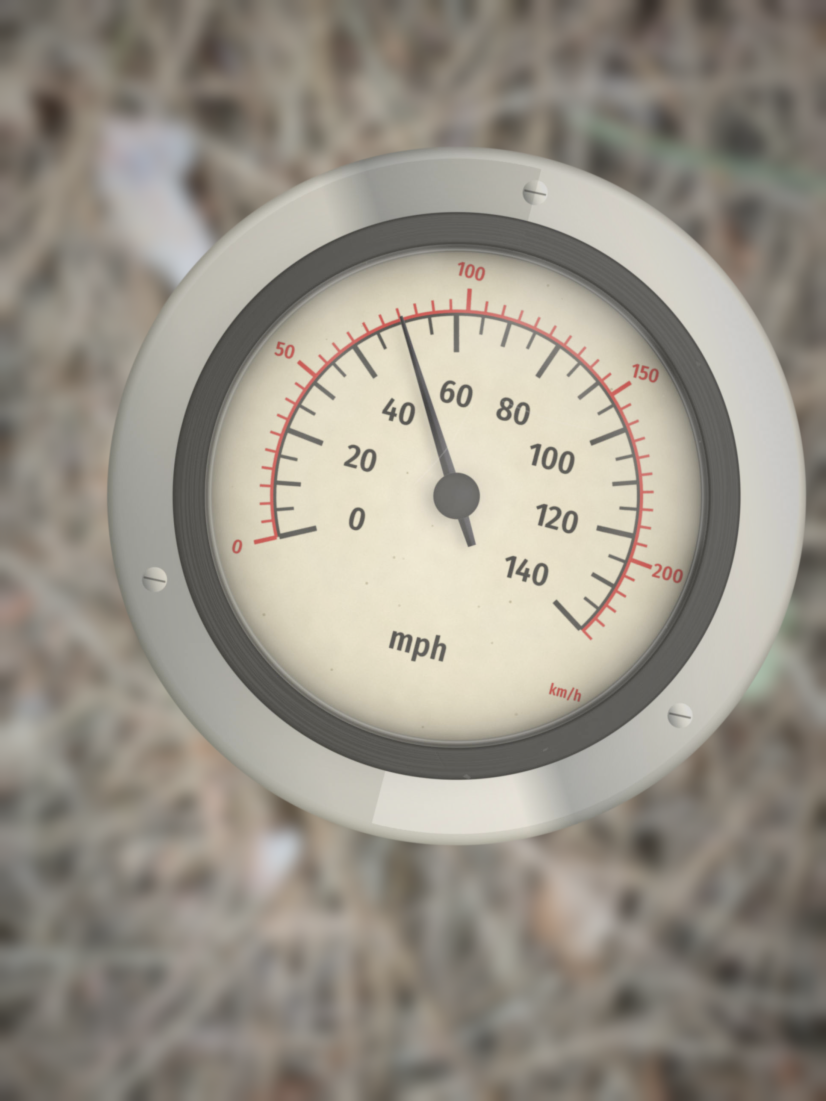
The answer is value=50 unit=mph
